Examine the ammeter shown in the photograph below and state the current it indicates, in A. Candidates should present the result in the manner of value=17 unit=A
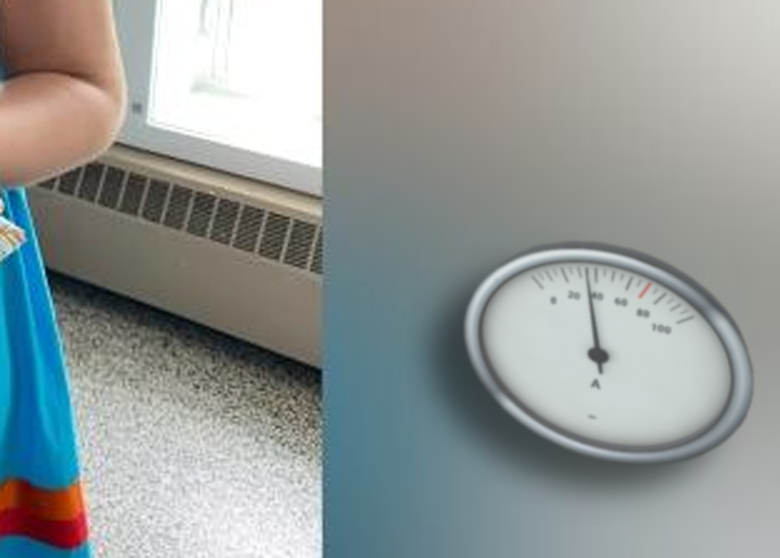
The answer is value=35 unit=A
